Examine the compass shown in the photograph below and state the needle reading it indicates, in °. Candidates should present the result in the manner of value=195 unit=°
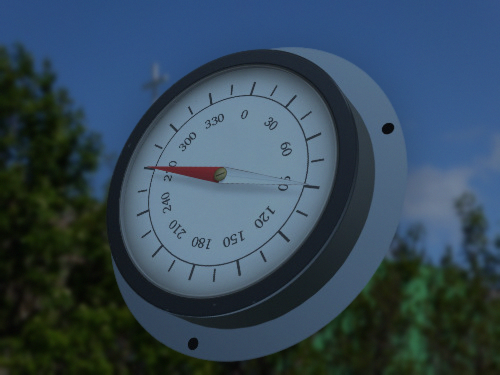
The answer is value=270 unit=°
